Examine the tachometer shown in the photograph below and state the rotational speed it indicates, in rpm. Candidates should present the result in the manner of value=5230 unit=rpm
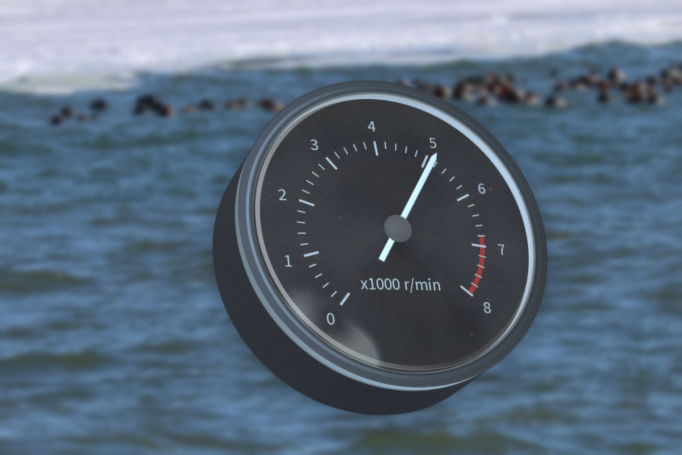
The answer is value=5100 unit=rpm
